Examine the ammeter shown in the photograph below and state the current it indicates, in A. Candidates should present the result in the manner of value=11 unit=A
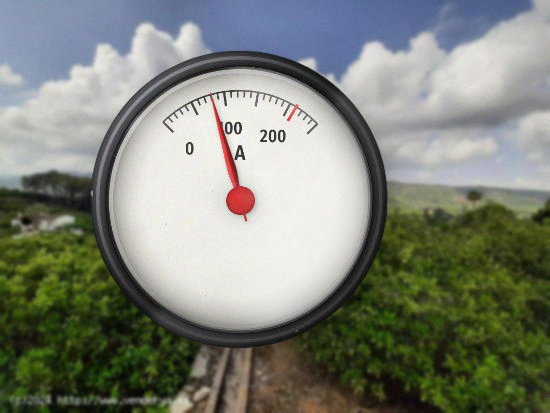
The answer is value=80 unit=A
